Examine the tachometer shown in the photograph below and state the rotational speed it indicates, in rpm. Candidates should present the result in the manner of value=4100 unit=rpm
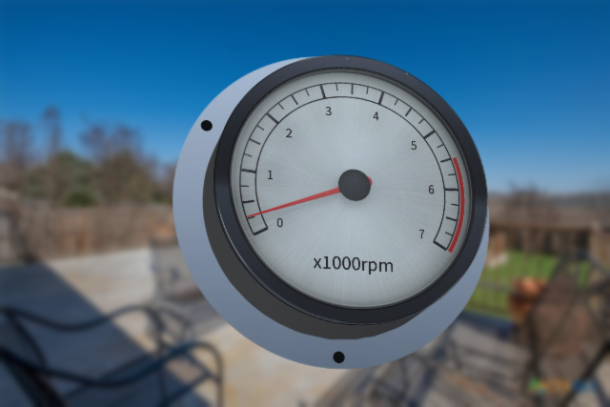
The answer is value=250 unit=rpm
